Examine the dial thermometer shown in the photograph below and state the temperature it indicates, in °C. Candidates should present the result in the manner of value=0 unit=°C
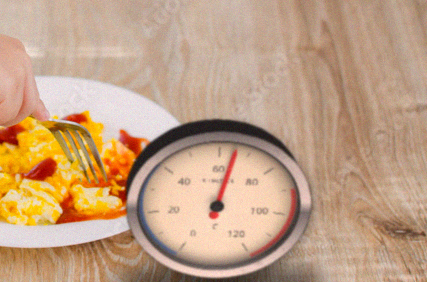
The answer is value=65 unit=°C
